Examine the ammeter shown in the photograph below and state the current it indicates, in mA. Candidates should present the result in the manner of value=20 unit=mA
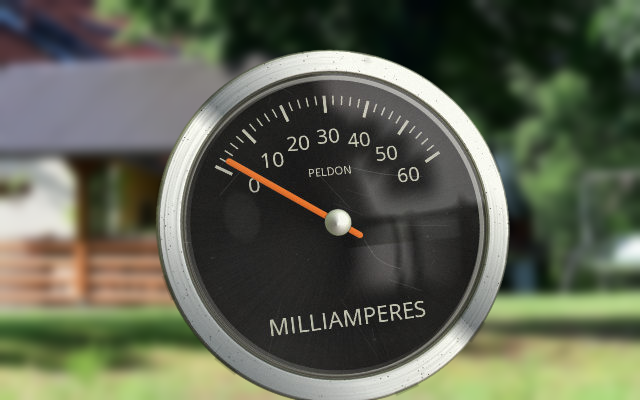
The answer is value=2 unit=mA
